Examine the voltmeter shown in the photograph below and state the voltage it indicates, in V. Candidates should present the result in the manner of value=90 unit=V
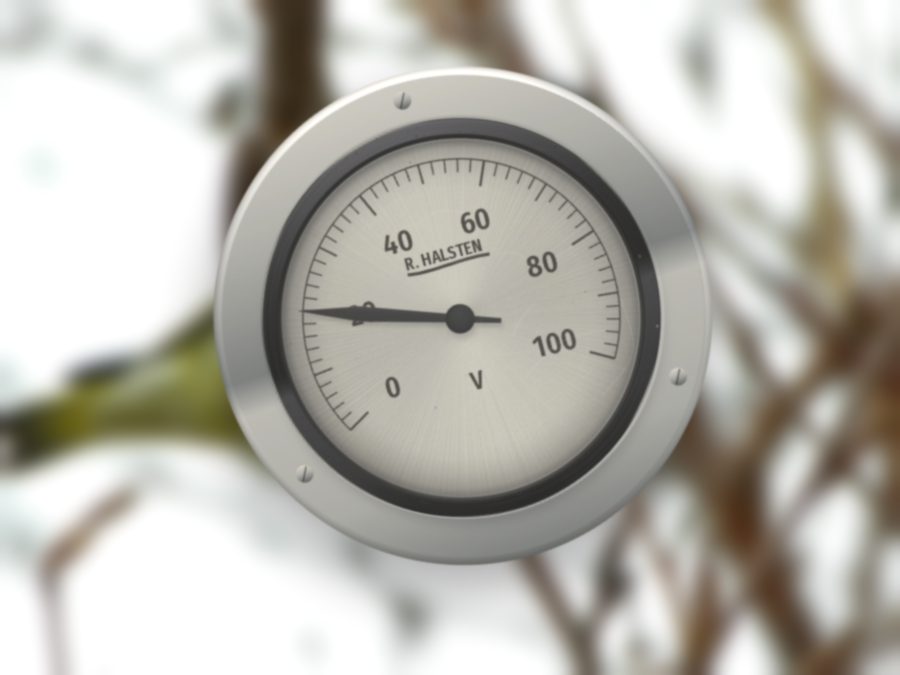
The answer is value=20 unit=V
